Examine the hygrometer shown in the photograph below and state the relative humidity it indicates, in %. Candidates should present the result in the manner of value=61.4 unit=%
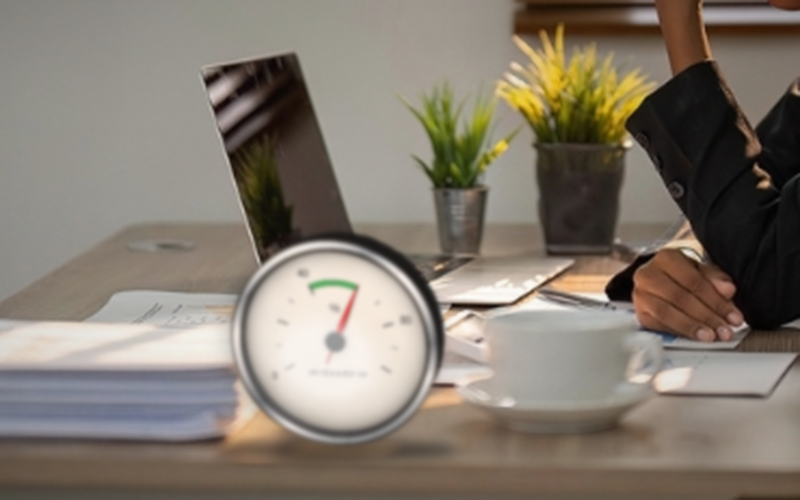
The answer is value=60 unit=%
